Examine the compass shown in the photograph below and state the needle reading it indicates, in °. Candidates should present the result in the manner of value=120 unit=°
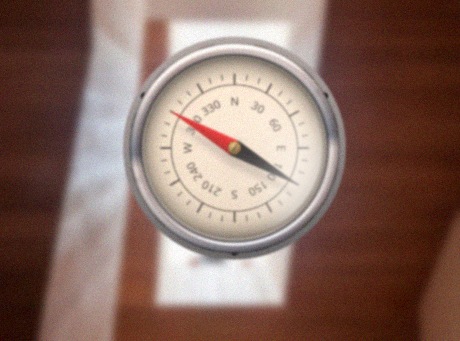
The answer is value=300 unit=°
